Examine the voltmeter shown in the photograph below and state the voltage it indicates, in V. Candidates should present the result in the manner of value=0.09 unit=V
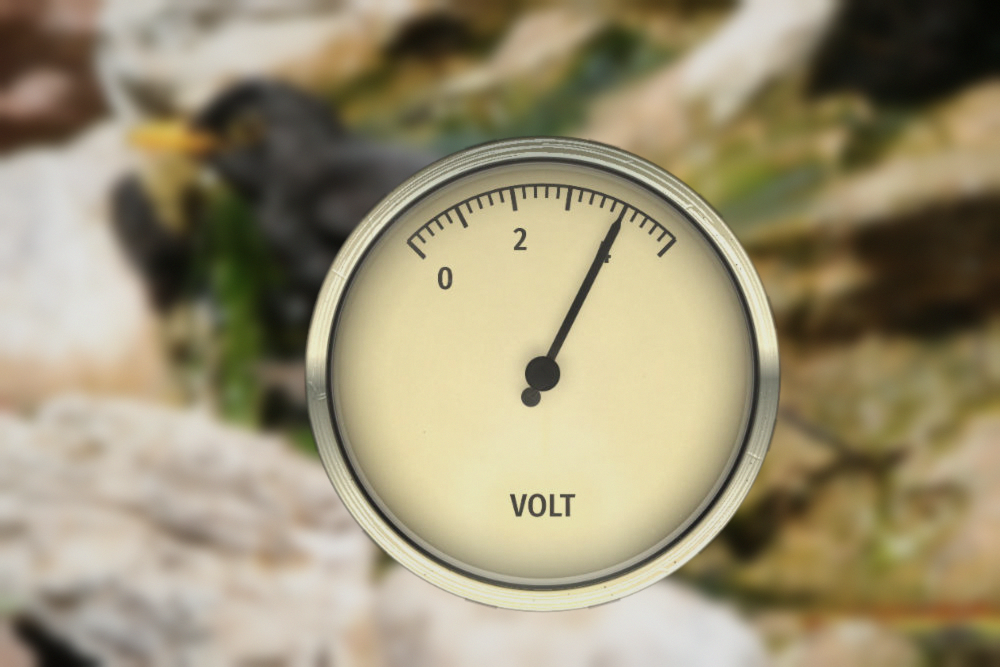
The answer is value=4 unit=V
